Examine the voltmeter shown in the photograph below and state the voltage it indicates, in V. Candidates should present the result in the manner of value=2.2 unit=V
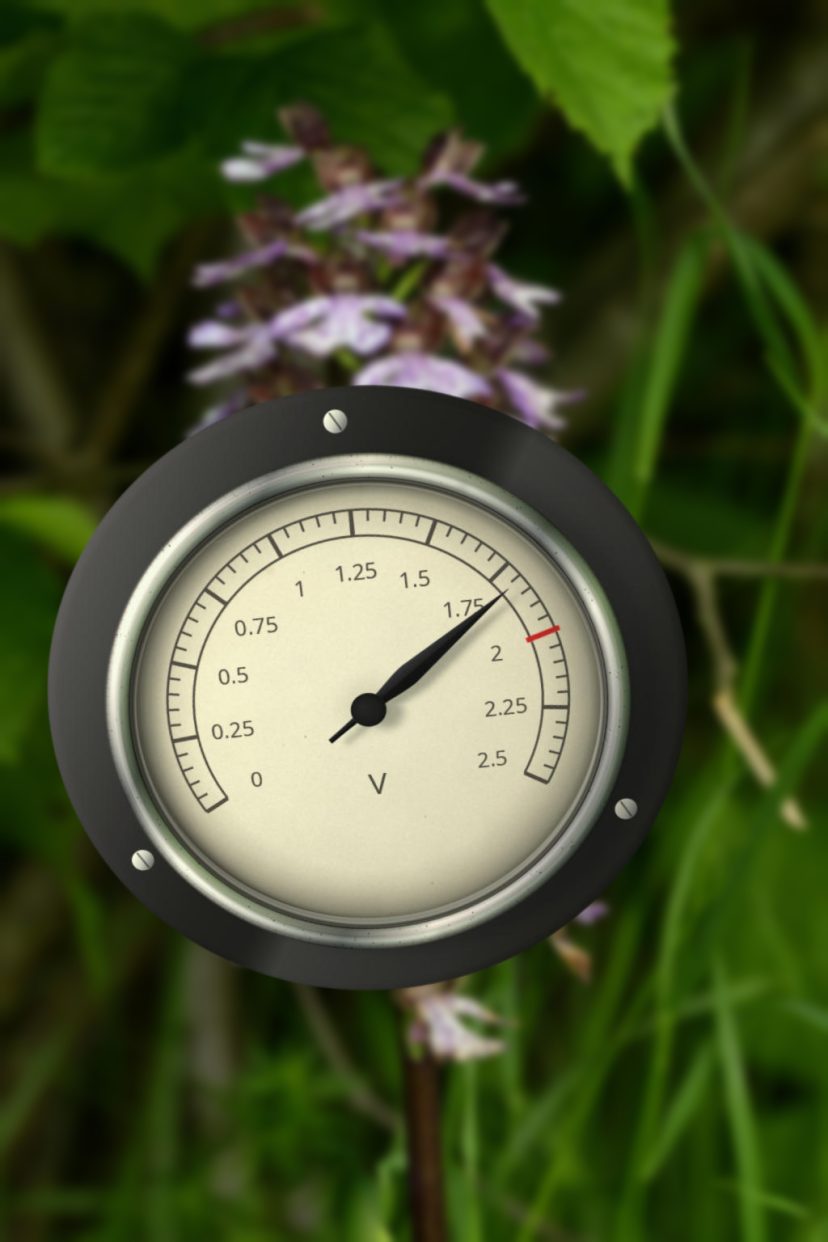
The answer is value=1.8 unit=V
